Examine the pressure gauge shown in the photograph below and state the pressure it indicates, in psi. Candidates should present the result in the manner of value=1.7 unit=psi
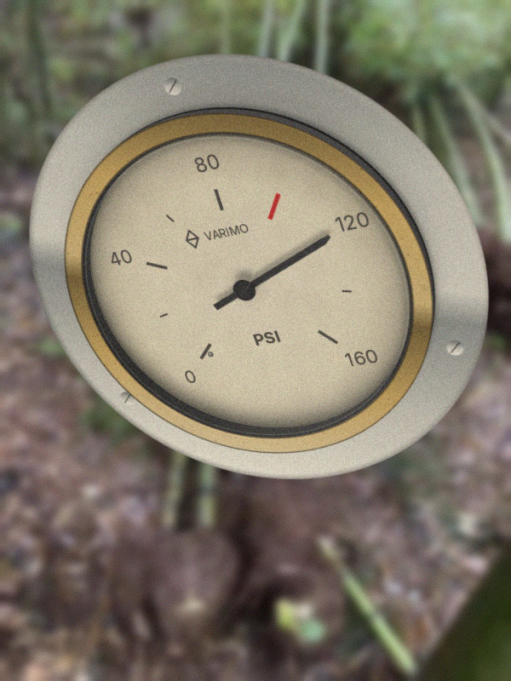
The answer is value=120 unit=psi
